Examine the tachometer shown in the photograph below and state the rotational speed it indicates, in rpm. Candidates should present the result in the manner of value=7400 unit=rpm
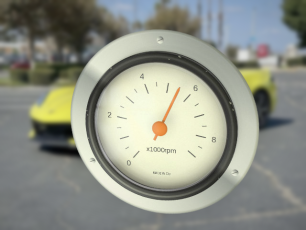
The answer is value=5500 unit=rpm
